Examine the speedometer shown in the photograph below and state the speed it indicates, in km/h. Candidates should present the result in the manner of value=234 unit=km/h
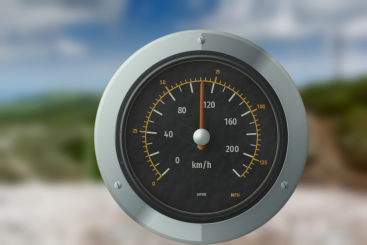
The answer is value=110 unit=km/h
